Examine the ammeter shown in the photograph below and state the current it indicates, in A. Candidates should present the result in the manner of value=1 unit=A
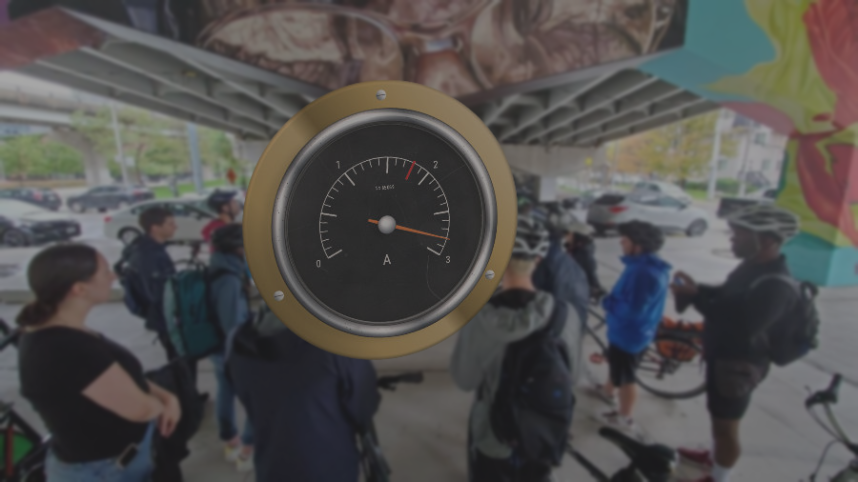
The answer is value=2.8 unit=A
